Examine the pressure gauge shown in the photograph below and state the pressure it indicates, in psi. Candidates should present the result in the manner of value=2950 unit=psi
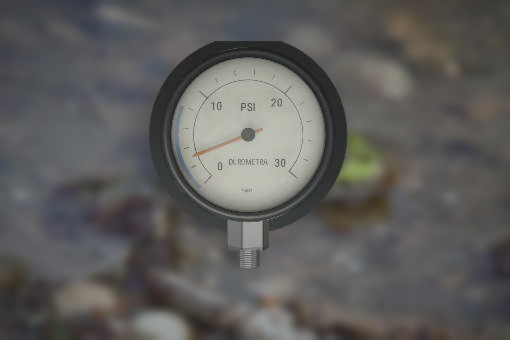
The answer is value=3 unit=psi
